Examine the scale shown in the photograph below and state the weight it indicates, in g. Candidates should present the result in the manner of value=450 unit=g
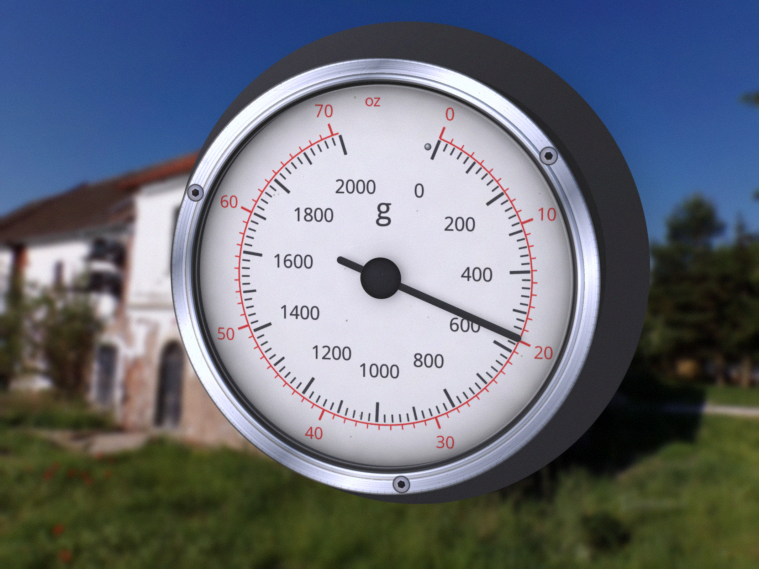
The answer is value=560 unit=g
